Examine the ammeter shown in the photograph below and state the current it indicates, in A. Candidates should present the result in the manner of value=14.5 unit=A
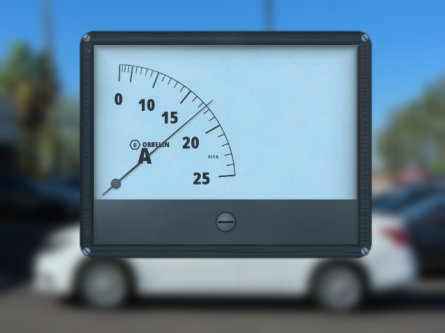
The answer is value=17.5 unit=A
